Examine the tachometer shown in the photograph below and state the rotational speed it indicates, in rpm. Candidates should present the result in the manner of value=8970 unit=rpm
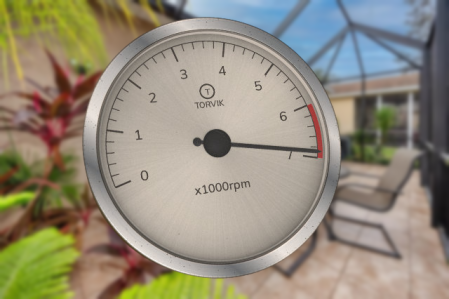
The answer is value=6900 unit=rpm
